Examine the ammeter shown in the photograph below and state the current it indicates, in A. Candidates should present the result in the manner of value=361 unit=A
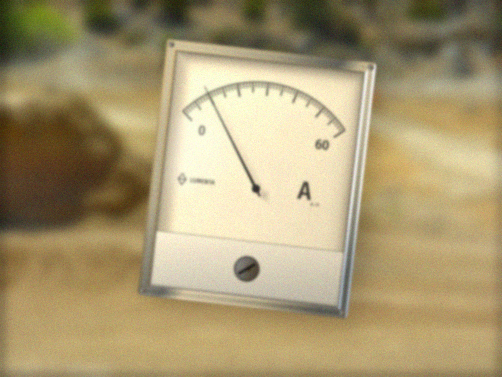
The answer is value=10 unit=A
